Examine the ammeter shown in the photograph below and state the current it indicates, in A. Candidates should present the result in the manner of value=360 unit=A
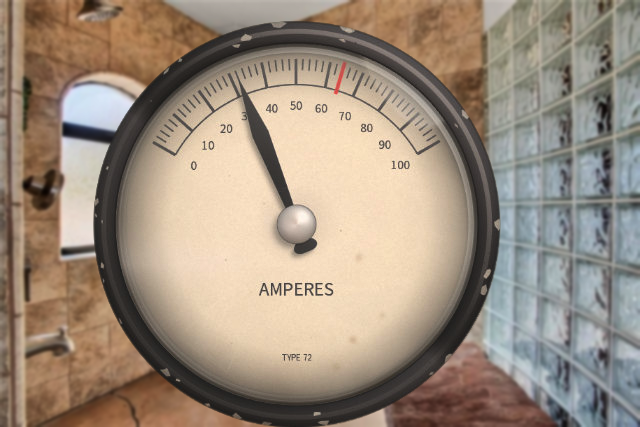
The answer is value=32 unit=A
